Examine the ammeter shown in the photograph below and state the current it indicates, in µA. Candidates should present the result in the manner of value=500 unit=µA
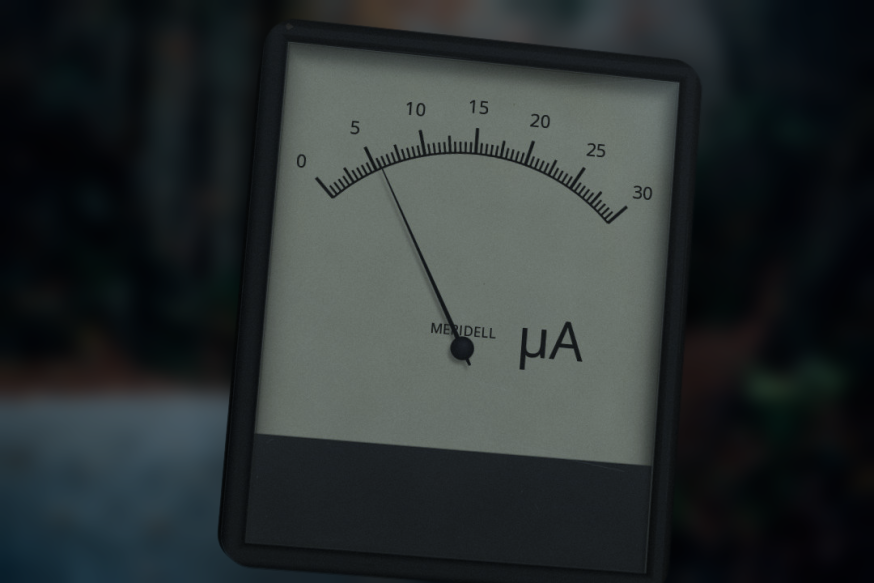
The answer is value=5.5 unit=µA
